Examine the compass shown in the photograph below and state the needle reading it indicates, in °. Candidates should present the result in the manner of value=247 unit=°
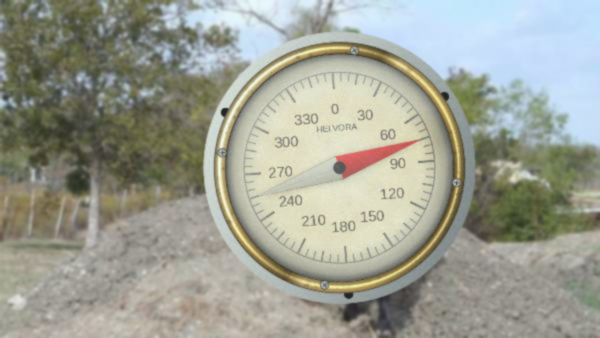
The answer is value=75 unit=°
